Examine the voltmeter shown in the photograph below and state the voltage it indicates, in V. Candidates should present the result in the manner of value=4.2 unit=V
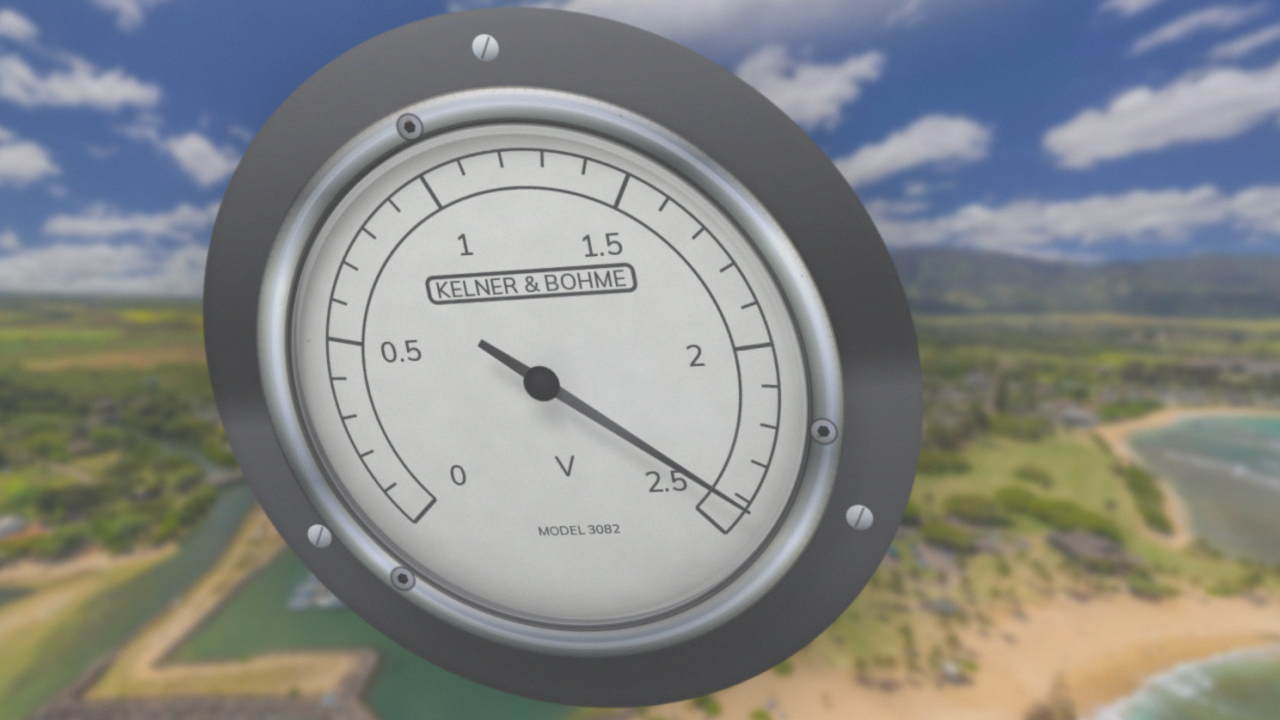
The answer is value=2.4 unit=V
